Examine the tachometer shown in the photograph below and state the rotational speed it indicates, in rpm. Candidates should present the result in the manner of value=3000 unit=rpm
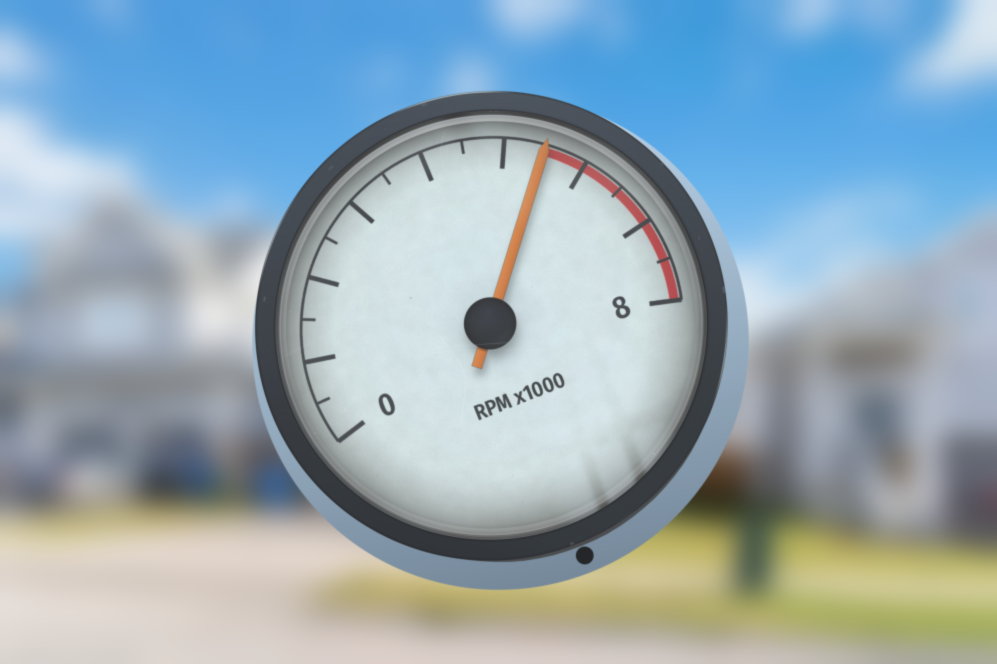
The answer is value=5500 unit=rpm
